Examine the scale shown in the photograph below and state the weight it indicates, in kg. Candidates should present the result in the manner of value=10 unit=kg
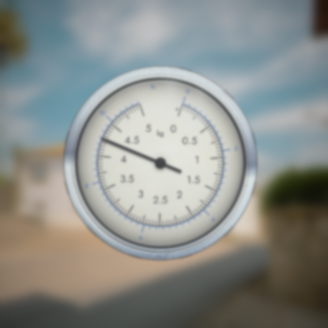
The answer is value=4.25 unit=kg
